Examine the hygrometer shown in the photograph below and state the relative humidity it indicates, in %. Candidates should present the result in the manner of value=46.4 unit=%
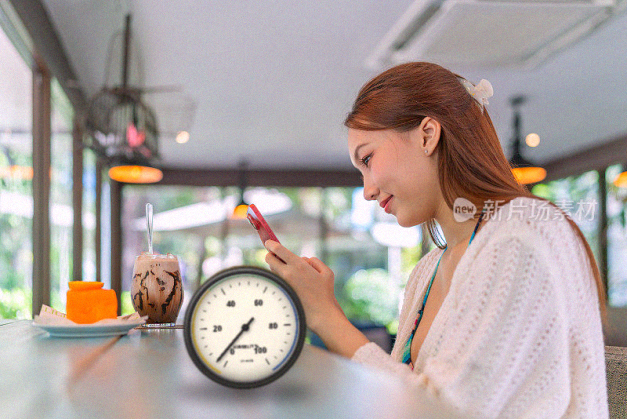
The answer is value=4 unit=%
